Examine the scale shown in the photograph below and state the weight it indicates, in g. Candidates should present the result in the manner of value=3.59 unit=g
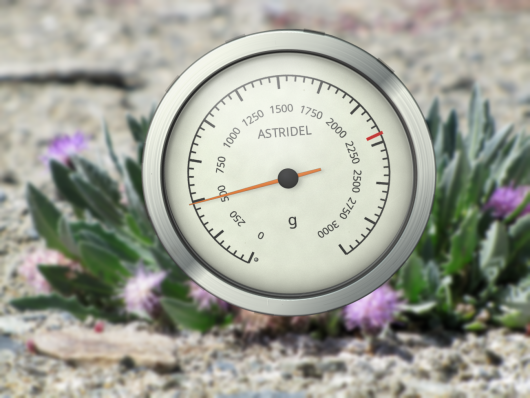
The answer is value=500 unit=g
